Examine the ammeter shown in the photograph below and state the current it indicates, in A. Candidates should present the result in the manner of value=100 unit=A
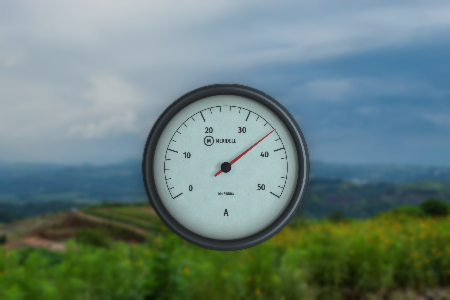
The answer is value=36 unit=A
